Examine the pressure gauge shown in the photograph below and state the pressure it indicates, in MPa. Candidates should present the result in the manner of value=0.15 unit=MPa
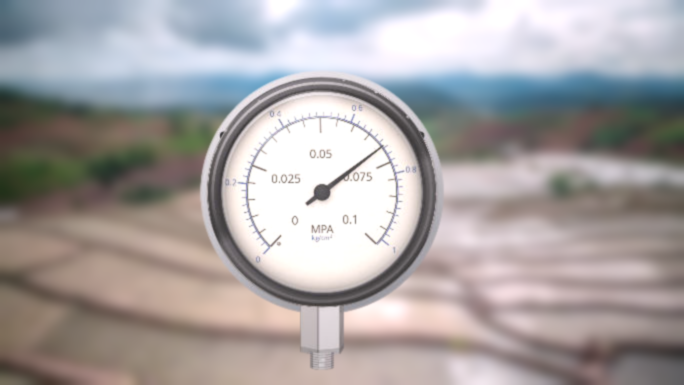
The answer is value=0.07 unit=MPa
